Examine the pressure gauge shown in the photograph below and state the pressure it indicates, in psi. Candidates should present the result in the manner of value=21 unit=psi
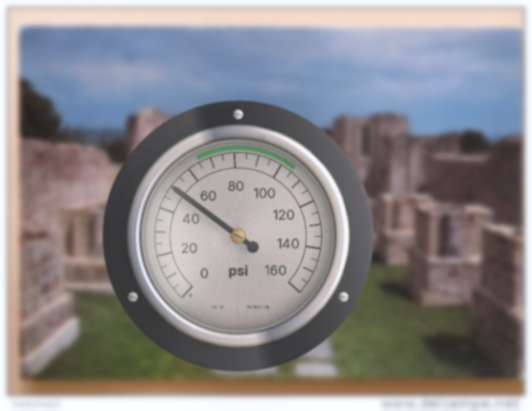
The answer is value=50 unit=psi
